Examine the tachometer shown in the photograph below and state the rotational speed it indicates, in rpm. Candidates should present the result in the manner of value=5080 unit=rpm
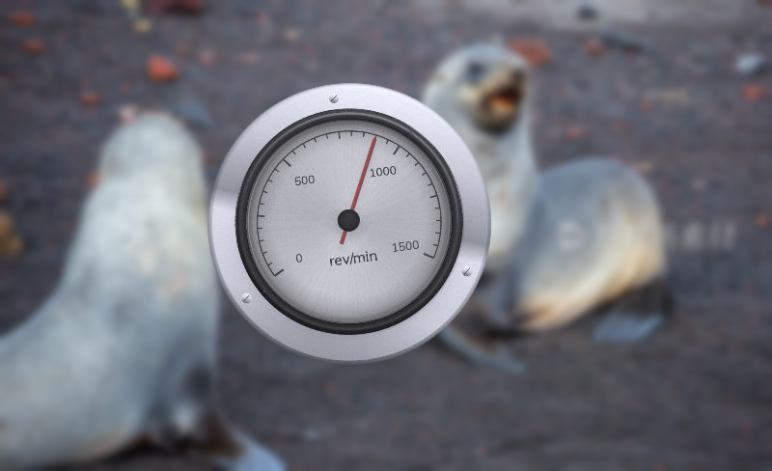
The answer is value=900 unit=rpm
